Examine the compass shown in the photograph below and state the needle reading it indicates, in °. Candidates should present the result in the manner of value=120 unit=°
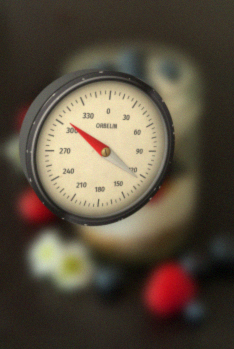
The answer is value=305 unit=°
